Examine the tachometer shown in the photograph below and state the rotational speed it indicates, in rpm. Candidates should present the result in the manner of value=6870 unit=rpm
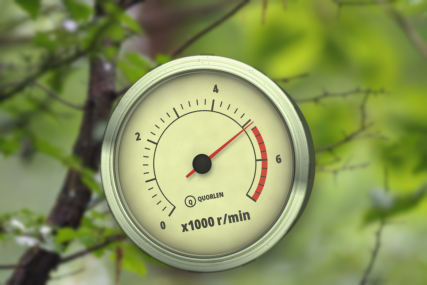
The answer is value=5100 unit=rpm
